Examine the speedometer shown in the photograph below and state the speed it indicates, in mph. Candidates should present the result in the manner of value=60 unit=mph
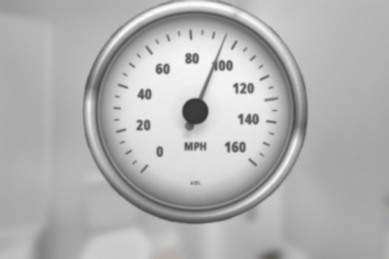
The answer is value=95 unit=mph
